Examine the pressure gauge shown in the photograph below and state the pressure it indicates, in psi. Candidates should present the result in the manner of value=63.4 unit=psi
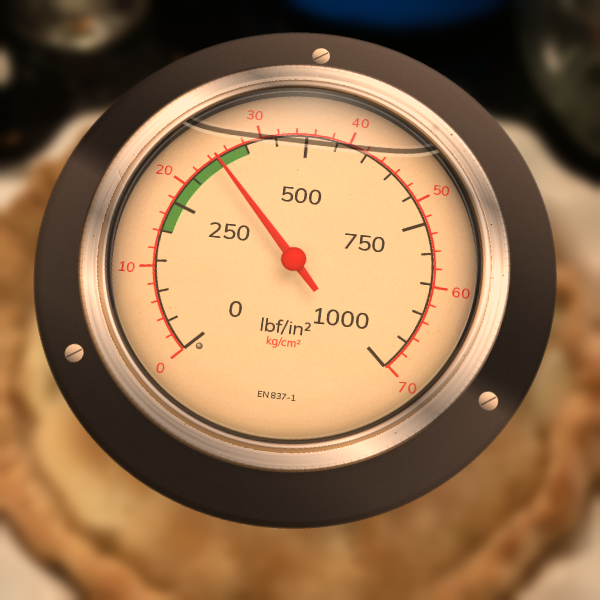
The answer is value=350 unit=psi
